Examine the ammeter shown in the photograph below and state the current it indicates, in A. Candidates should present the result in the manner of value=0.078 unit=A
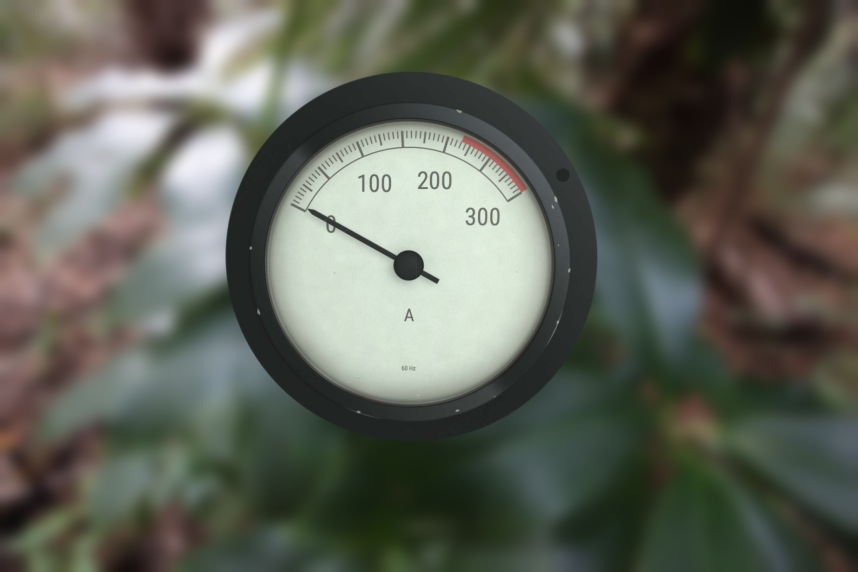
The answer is value=5 unit=A
